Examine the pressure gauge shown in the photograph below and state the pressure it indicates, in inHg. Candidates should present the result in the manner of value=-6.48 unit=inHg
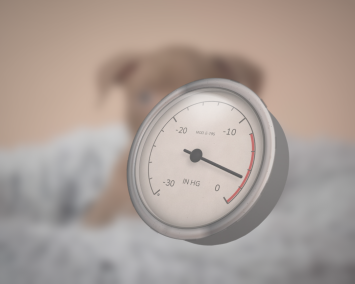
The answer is value=-3 unit=inHg
